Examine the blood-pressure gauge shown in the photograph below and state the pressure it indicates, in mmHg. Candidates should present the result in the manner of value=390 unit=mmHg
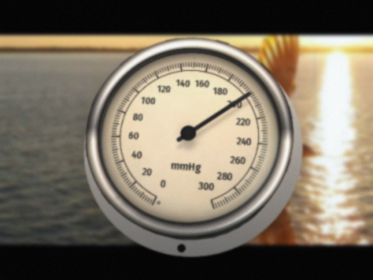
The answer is value=200 unit=mmHg
